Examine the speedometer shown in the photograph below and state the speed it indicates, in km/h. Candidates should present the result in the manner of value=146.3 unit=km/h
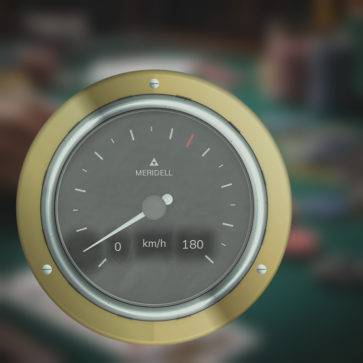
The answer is value=10 unit=km/h
